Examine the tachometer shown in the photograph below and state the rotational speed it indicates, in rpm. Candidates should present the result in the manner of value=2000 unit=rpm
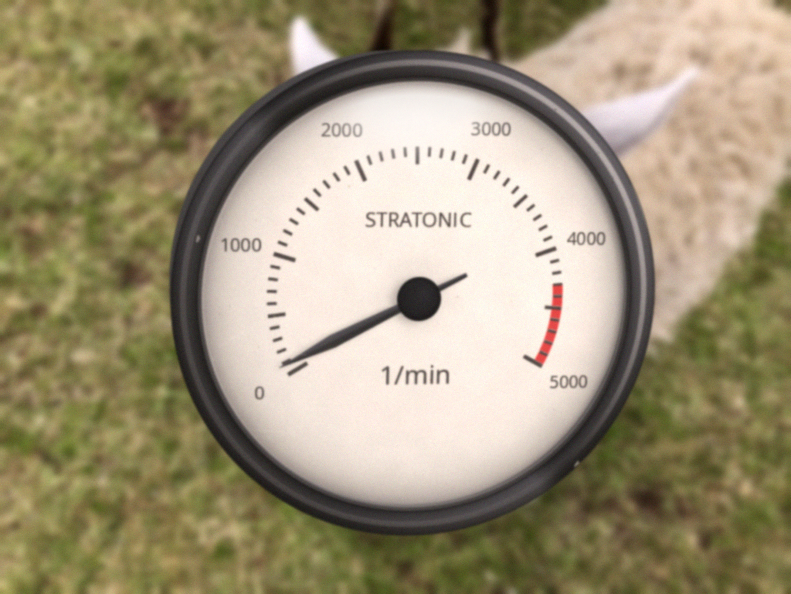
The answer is value=100 unit=rpm
